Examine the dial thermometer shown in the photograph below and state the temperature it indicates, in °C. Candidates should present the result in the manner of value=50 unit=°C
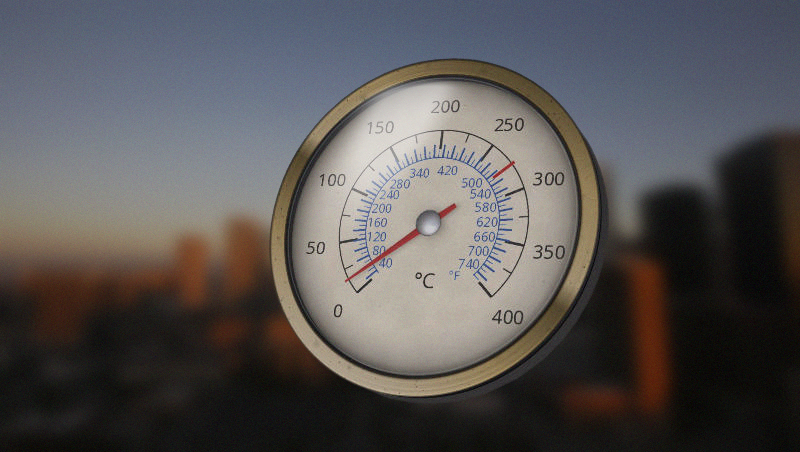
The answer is value=12.5 unit=°C
